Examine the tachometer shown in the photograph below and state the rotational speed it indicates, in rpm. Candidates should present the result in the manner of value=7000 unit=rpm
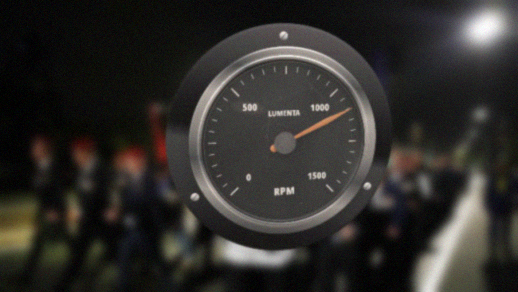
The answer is value=1100 unit=rpm
